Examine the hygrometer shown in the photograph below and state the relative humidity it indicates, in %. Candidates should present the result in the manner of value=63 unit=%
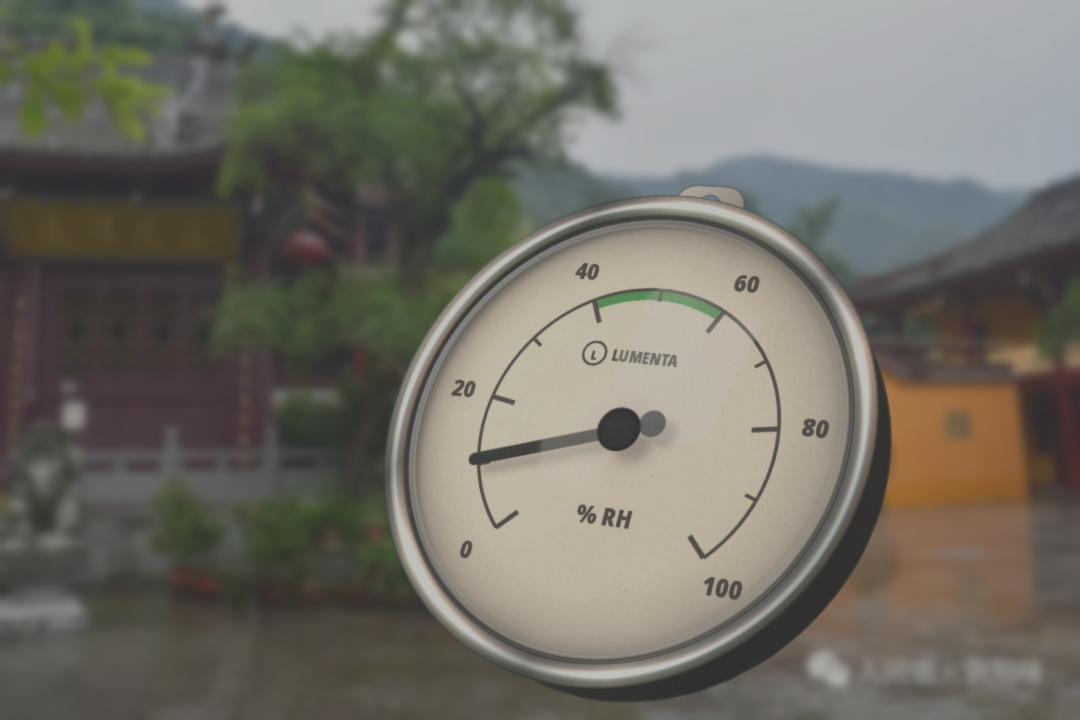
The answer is value=10 unit=%
